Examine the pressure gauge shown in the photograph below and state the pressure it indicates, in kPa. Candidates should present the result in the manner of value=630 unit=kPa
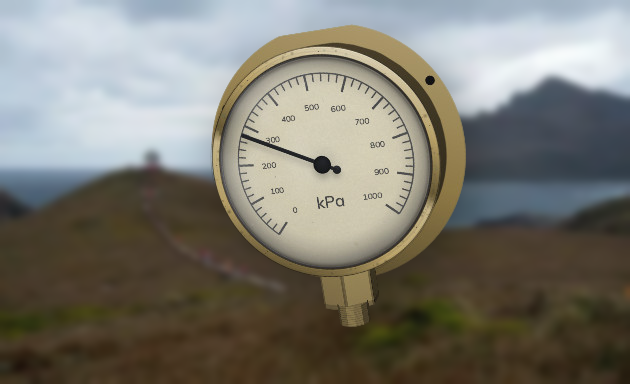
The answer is value=280 unit=kPa
